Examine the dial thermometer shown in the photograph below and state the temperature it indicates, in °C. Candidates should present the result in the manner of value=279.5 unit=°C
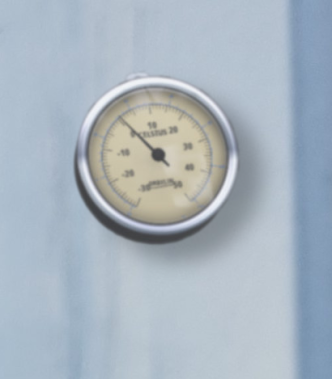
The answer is value=0 unit=°C
